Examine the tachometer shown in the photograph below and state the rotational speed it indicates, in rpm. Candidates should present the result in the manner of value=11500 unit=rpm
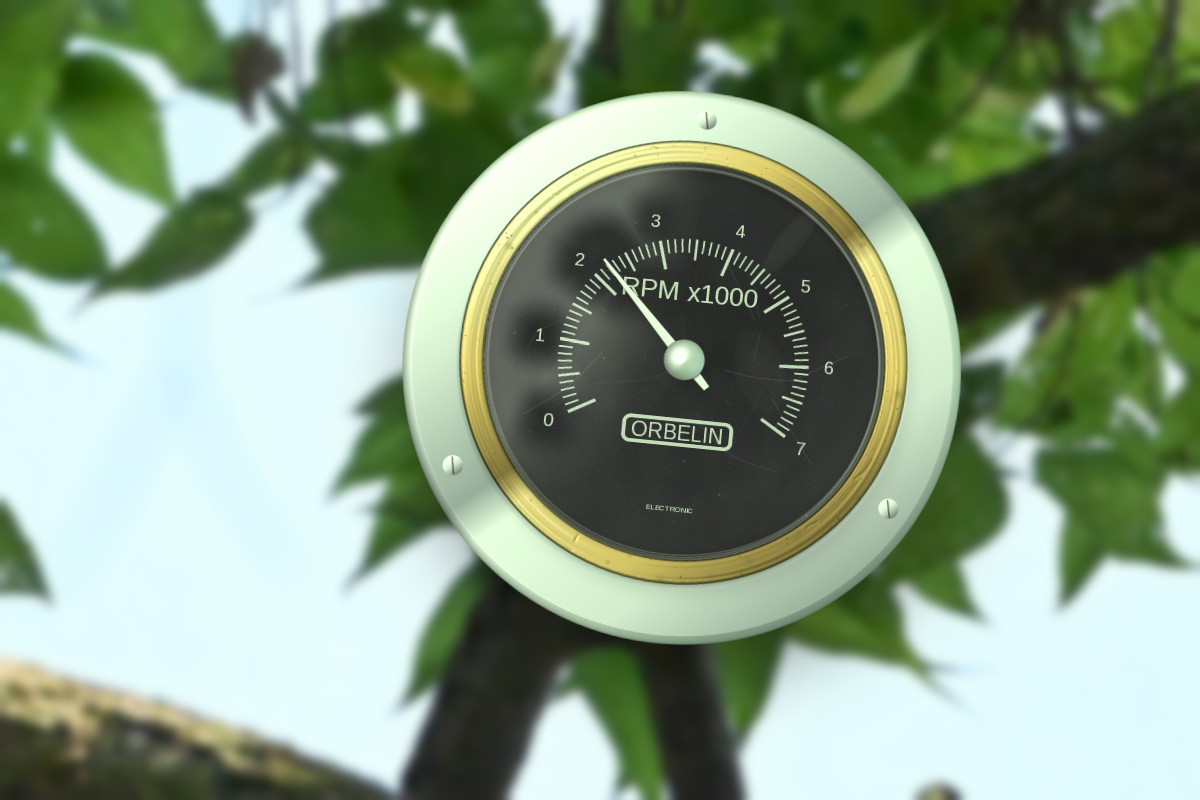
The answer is value=2200 unit=rpm
